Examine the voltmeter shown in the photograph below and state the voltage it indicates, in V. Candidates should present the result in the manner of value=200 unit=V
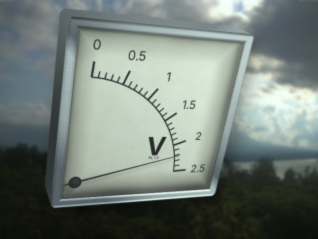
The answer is value=2.2 unit=V
